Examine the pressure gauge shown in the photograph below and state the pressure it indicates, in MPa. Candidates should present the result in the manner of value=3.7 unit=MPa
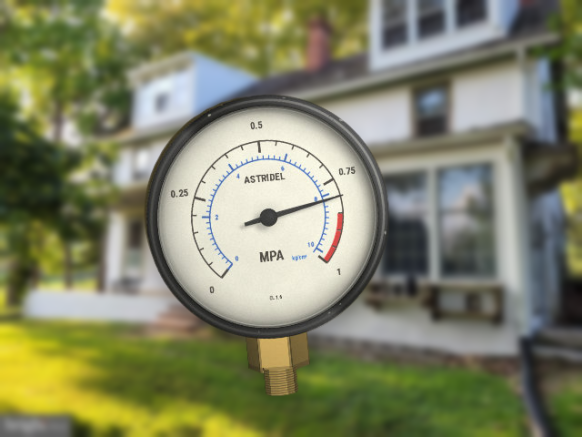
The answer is value=0.8 unit=MPa
